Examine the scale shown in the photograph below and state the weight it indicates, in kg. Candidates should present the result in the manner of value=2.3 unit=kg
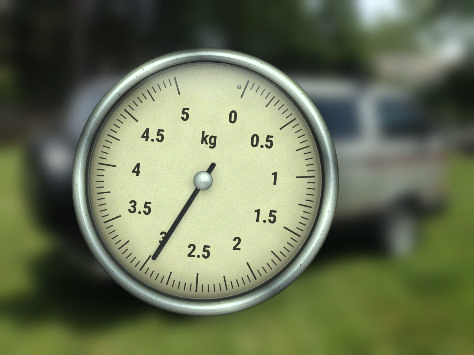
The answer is value=2.95 unit=kg
